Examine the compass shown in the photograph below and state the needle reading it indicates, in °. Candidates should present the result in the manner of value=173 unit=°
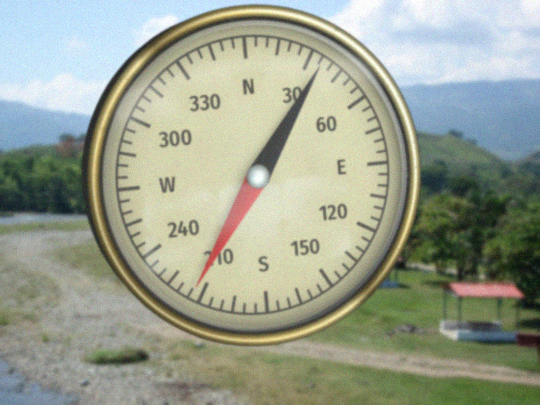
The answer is value=215 unit=°
